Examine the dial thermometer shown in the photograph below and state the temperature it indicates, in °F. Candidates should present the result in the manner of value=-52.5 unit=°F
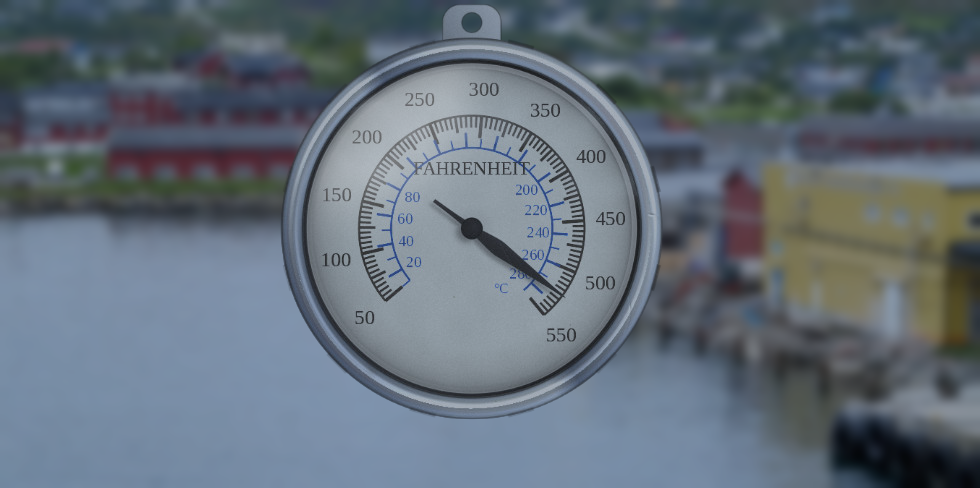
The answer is value=525 unit=°F
